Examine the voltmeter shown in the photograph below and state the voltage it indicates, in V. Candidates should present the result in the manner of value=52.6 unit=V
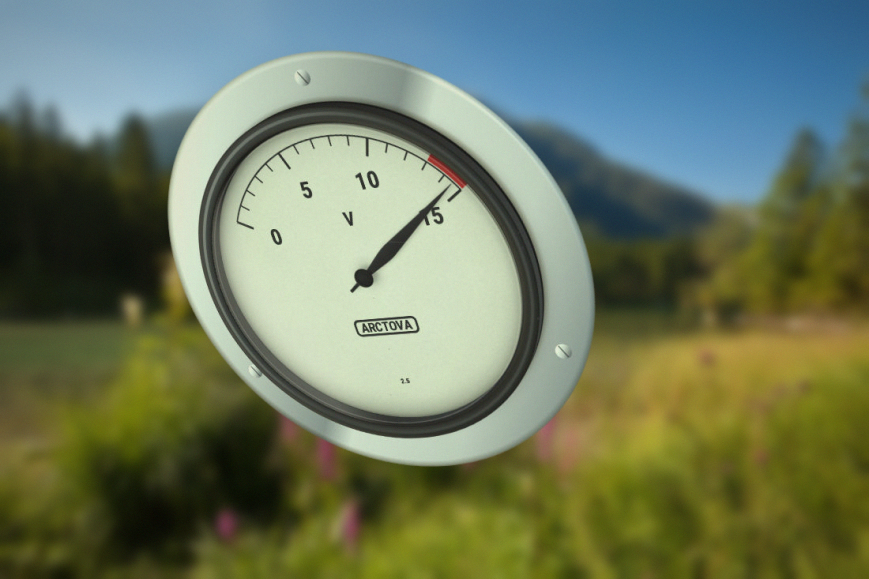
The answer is value=14.5 unit=V
